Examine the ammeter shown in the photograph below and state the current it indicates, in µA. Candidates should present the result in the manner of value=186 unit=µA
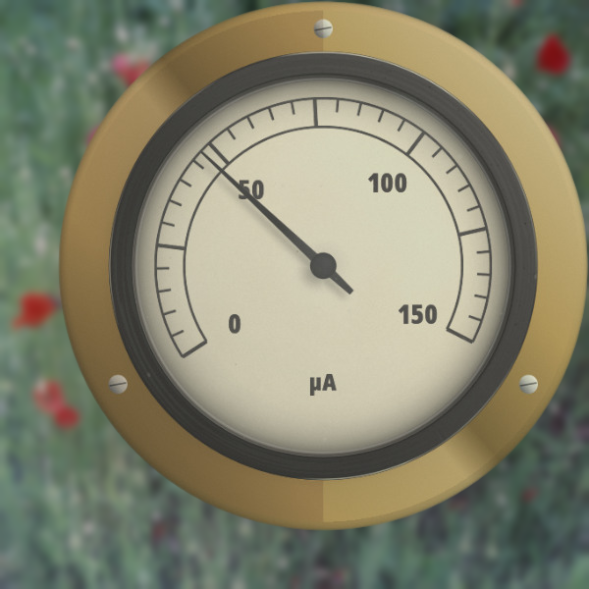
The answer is value=47.5 unit=µA
